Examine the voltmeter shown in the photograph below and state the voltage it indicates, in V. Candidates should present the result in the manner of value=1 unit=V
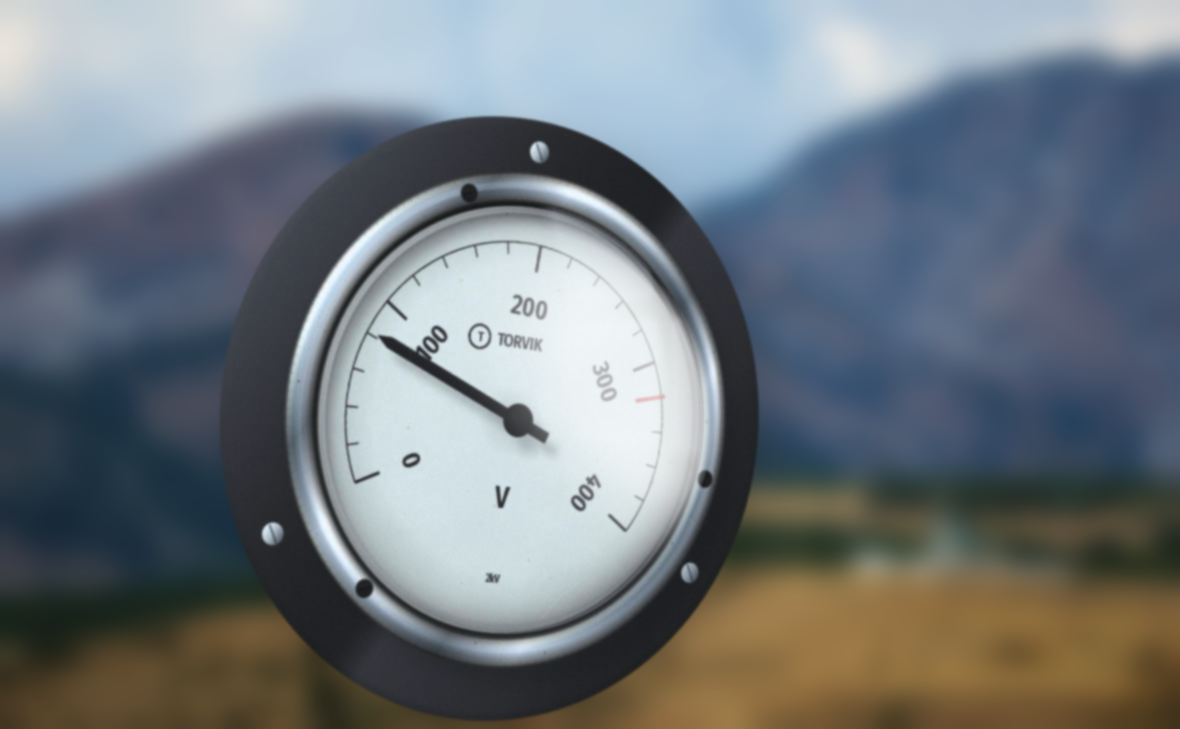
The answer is value=80 unit=V
